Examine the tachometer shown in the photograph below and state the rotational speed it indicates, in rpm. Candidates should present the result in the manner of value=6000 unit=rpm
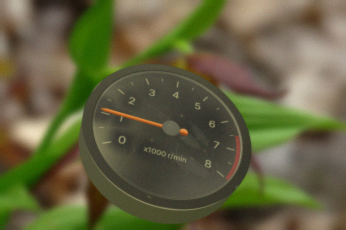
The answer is value=1000 unit=rpm
